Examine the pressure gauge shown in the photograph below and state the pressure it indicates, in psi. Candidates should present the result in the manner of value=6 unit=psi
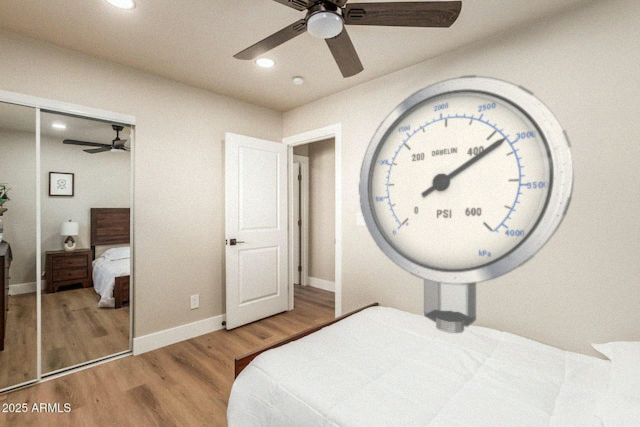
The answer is value=425 unit=psi
